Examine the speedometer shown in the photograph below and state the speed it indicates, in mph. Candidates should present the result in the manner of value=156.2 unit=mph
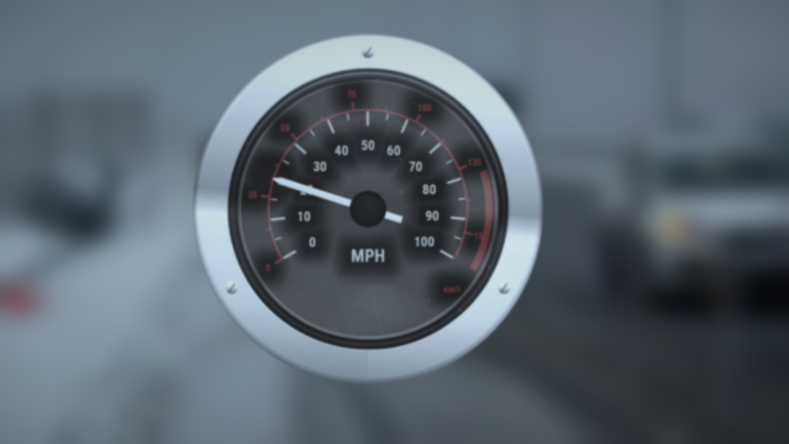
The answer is value=20 unit=mph
